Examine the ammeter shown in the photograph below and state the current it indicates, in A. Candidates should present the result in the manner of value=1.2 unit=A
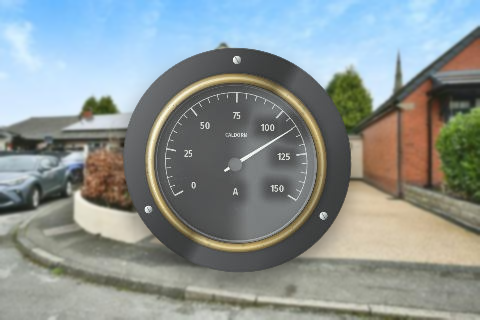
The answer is value=110 unit=A
